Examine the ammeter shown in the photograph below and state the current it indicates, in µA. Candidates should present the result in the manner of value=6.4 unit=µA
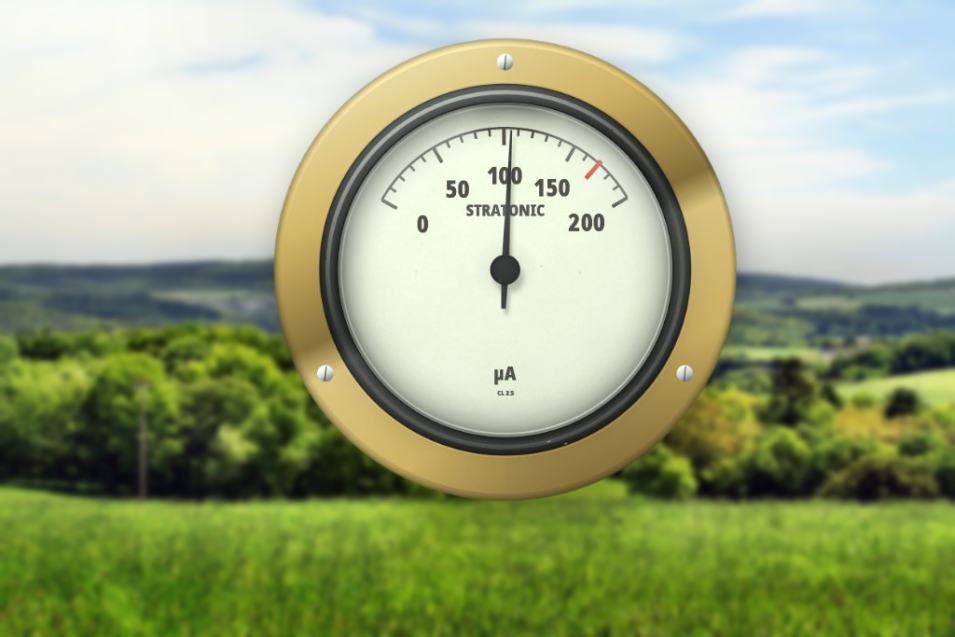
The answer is value=105 unit=µA
